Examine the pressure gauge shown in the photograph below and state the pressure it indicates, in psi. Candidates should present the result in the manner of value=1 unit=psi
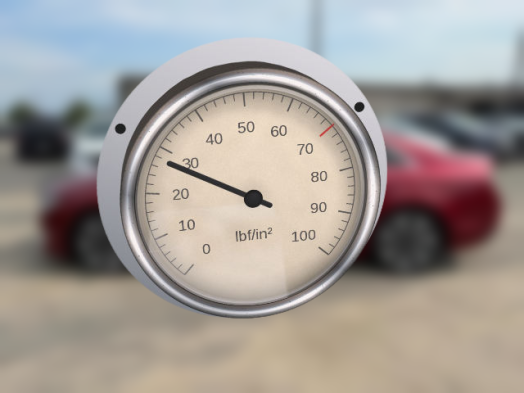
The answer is value=28 unit=psi
